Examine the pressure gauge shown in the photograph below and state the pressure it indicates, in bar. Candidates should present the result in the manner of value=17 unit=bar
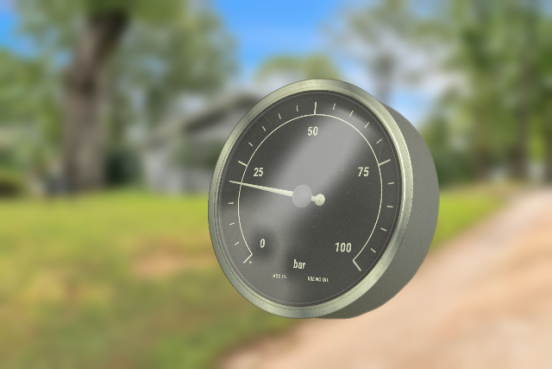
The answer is value=20 unit=bar
